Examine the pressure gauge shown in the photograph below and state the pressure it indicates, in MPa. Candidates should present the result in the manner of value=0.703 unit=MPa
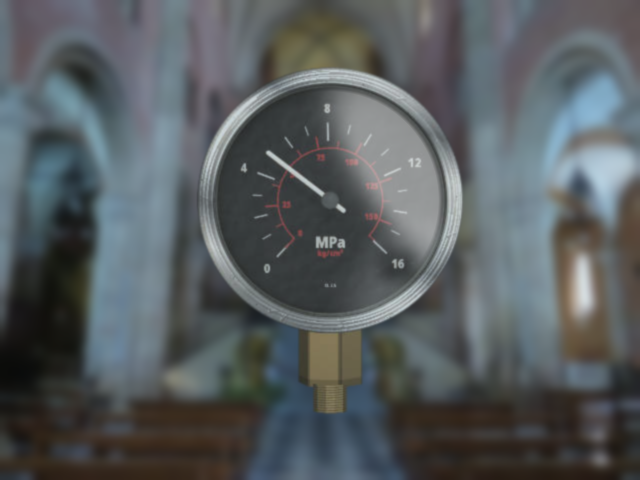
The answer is value=5 unit=MPa
